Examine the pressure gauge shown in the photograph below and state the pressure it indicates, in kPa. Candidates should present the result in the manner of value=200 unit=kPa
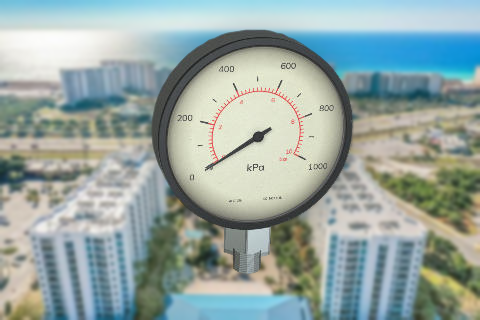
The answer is value=0 unit=kPa
